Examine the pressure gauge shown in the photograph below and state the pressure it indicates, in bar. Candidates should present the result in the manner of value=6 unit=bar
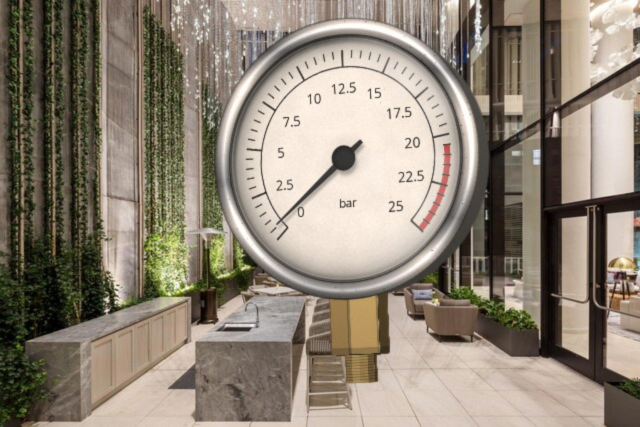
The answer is value=0.5 unit=bar
